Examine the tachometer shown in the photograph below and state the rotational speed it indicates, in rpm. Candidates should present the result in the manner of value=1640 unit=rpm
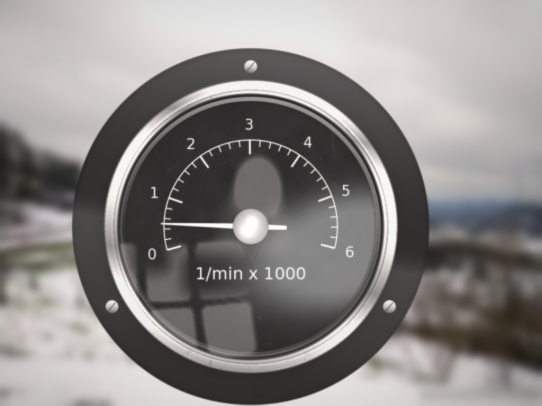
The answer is value=500 unit=rpm
